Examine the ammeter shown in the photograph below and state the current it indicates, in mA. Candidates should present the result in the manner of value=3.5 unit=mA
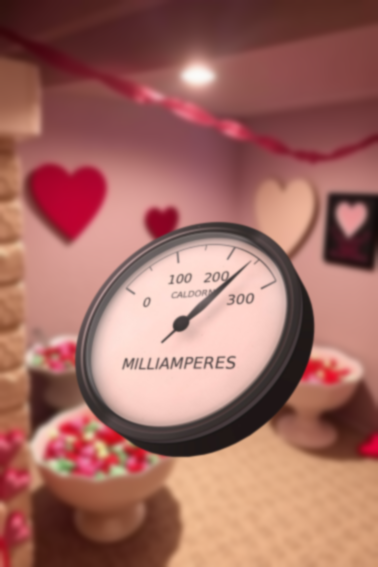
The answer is value=250 unit=mA
